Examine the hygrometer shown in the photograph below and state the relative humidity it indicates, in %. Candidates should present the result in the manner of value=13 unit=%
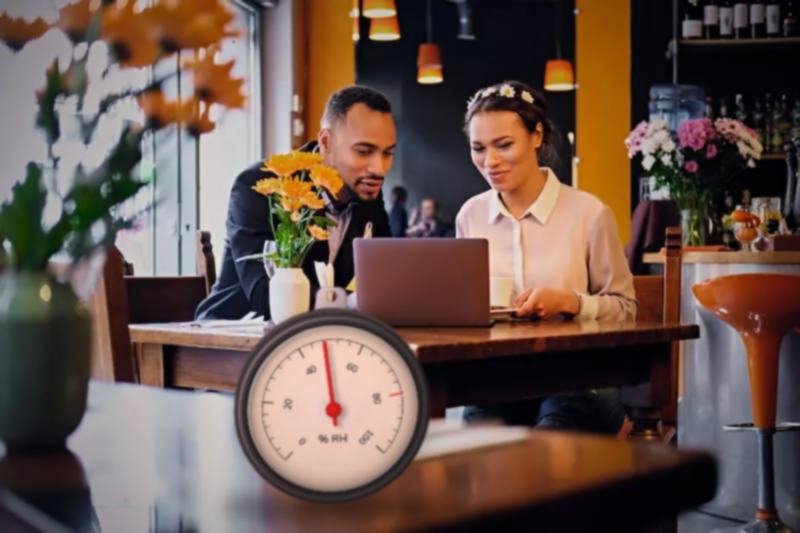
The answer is value=48 unit=%
